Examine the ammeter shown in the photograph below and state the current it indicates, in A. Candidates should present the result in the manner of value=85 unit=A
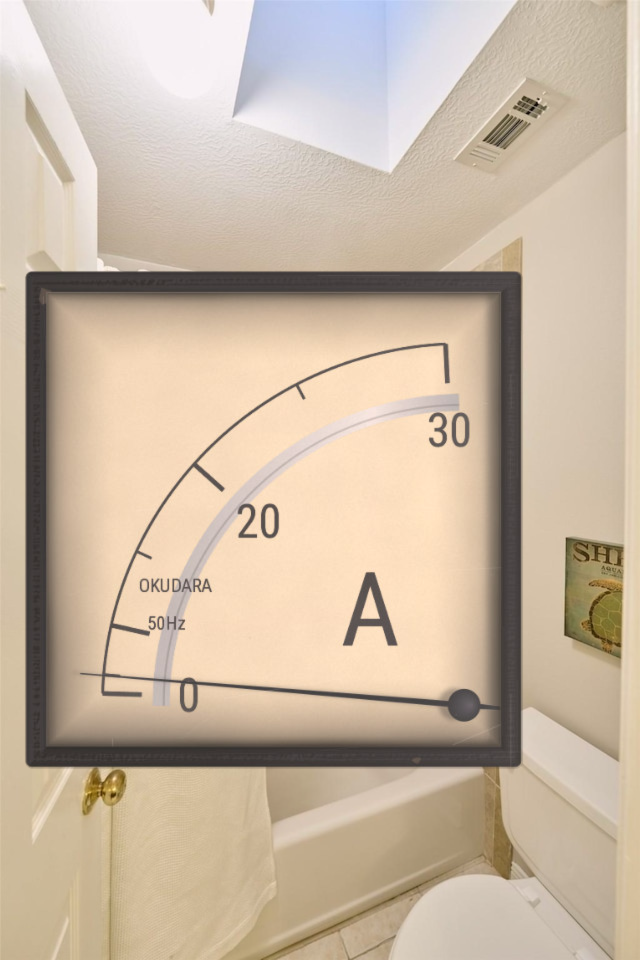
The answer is value=5 unit=A
